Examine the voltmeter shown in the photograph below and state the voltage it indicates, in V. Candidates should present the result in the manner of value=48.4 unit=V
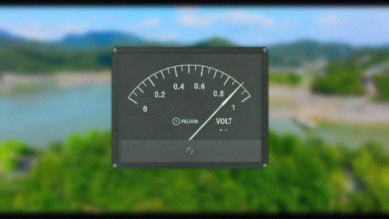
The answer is value=0.9 unit=V
